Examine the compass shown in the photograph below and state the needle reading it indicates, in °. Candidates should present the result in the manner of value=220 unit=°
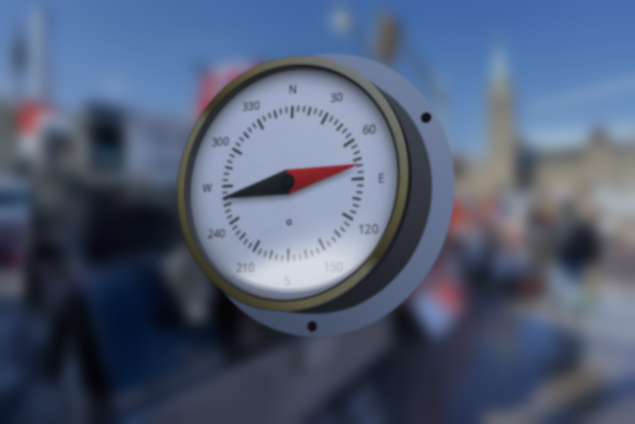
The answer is value=80 unit=°
